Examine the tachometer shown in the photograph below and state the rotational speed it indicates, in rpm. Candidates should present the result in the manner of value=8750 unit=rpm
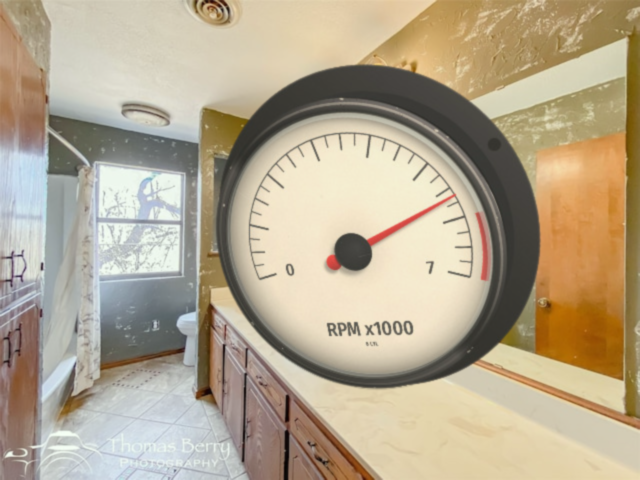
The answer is value=5625 unit=rpm
